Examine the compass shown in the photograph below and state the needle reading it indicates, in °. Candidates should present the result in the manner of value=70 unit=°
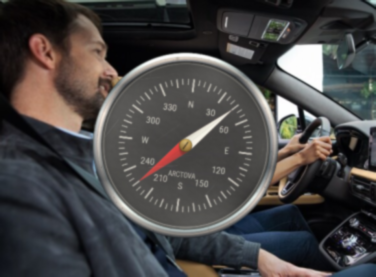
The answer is value=225 unit=°
